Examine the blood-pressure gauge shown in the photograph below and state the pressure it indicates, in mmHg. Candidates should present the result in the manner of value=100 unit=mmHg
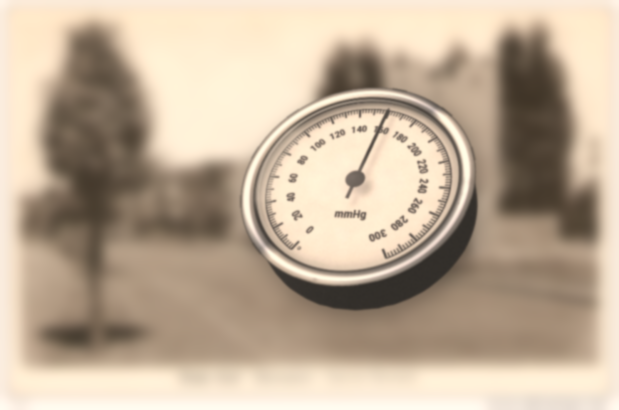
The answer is value=160 unit=mmHg
